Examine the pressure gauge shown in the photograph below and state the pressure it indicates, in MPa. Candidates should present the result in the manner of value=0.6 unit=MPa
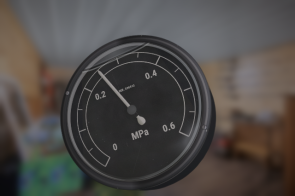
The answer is value=0.25 unit=MPa
